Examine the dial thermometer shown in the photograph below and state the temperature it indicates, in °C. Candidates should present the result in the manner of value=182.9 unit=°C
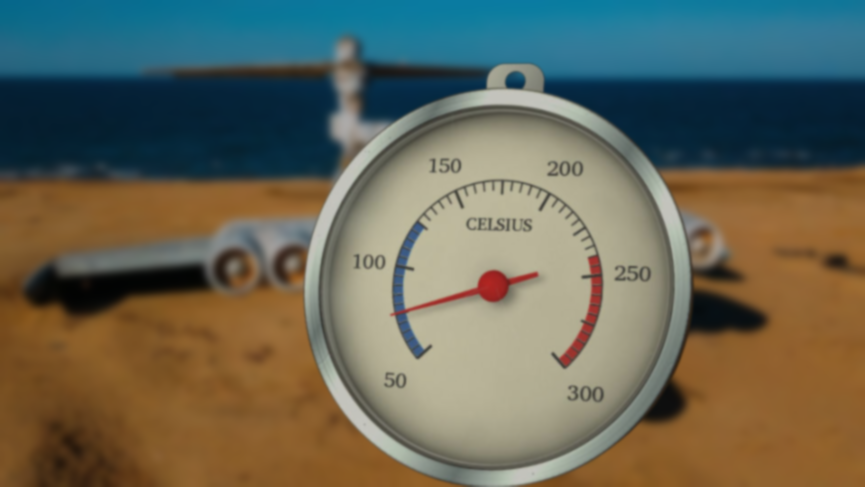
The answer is value=75 unit=°C
